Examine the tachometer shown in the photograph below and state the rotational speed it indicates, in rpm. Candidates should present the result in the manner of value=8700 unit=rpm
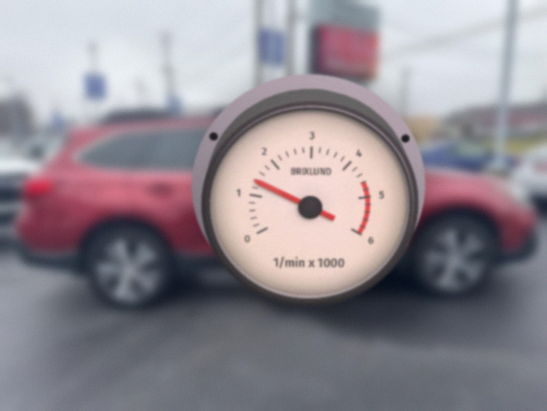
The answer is value=1400 unit=rpm
